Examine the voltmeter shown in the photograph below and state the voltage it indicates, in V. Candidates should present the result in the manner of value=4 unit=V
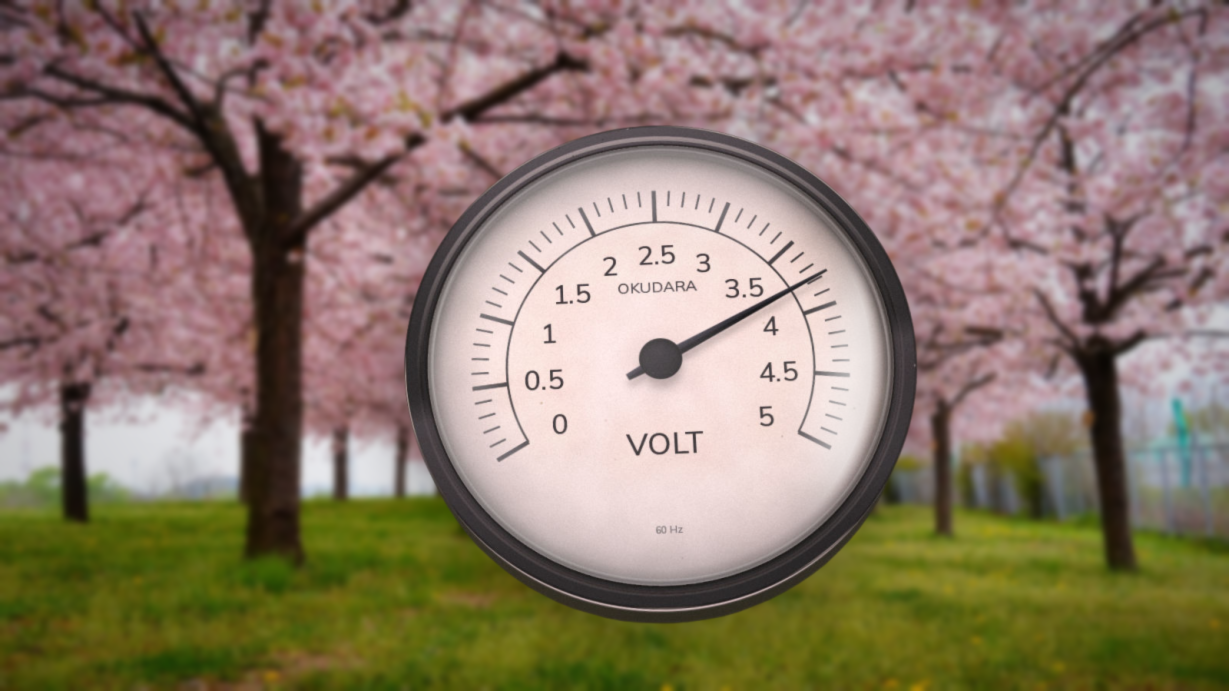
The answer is value=3.8 unit=V
